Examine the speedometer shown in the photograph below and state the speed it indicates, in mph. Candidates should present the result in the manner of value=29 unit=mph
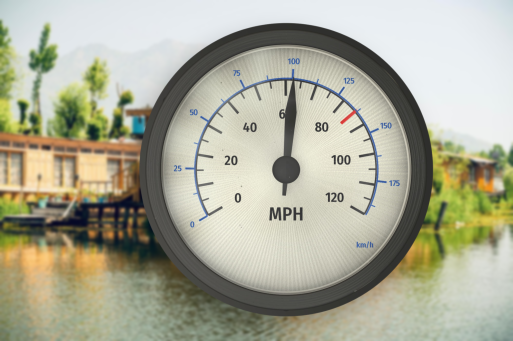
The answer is value=62.5 unit=mph
